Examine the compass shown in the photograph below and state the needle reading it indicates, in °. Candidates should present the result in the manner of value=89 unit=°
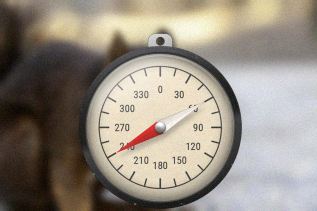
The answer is value=240 unit=°
